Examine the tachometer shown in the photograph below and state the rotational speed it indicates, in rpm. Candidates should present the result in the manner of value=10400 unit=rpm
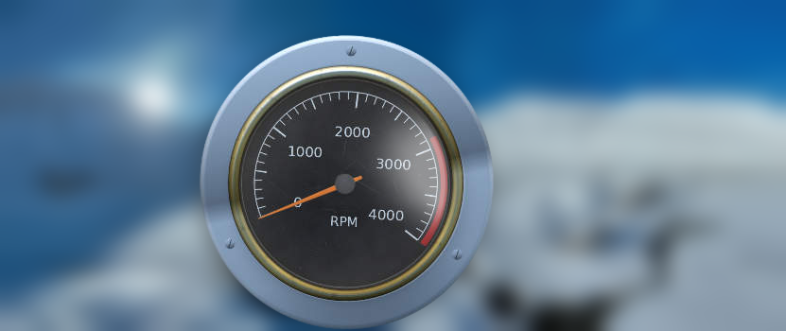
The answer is value=0 unit=rpm
